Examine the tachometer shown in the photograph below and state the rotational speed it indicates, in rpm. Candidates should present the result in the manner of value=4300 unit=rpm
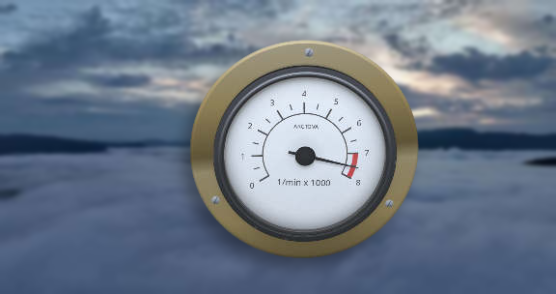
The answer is value=7500 unit=rpm
